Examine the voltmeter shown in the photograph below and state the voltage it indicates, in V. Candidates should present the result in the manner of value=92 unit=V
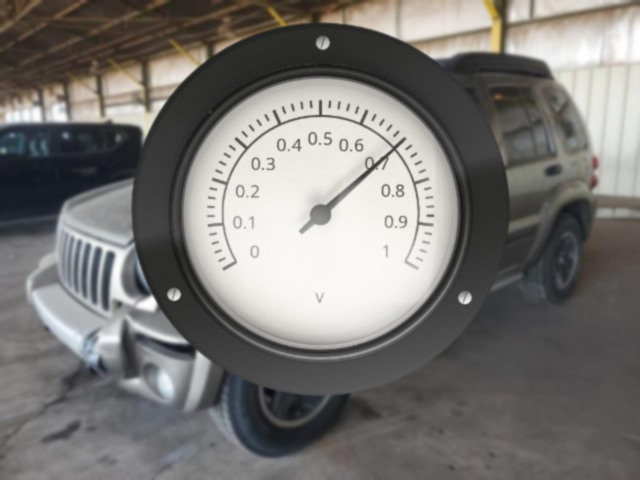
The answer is value=0.7 unit=V
